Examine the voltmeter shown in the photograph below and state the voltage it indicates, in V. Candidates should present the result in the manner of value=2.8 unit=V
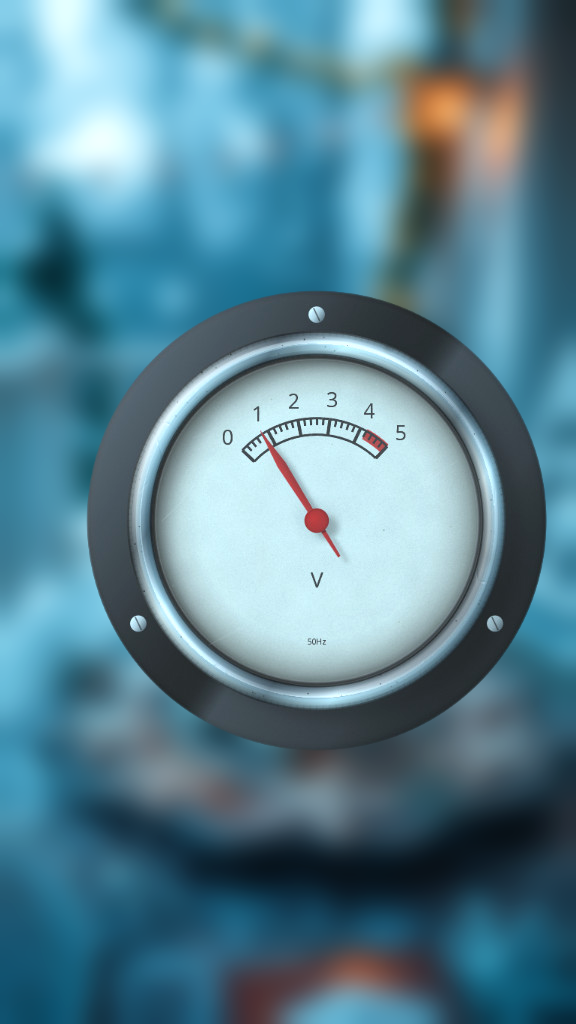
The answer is value=0.8 unit=V
